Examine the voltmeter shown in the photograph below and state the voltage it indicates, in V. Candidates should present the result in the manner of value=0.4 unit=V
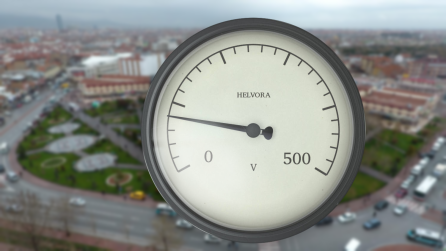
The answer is value=80 unit=V
